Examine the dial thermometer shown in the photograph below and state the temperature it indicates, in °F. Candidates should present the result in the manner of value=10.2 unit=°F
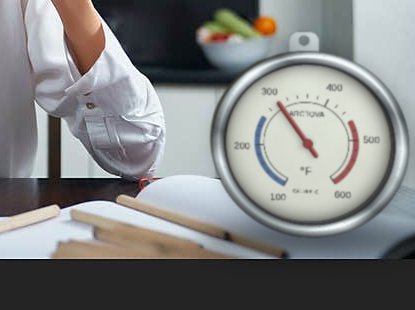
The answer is value=300 unit=°F
